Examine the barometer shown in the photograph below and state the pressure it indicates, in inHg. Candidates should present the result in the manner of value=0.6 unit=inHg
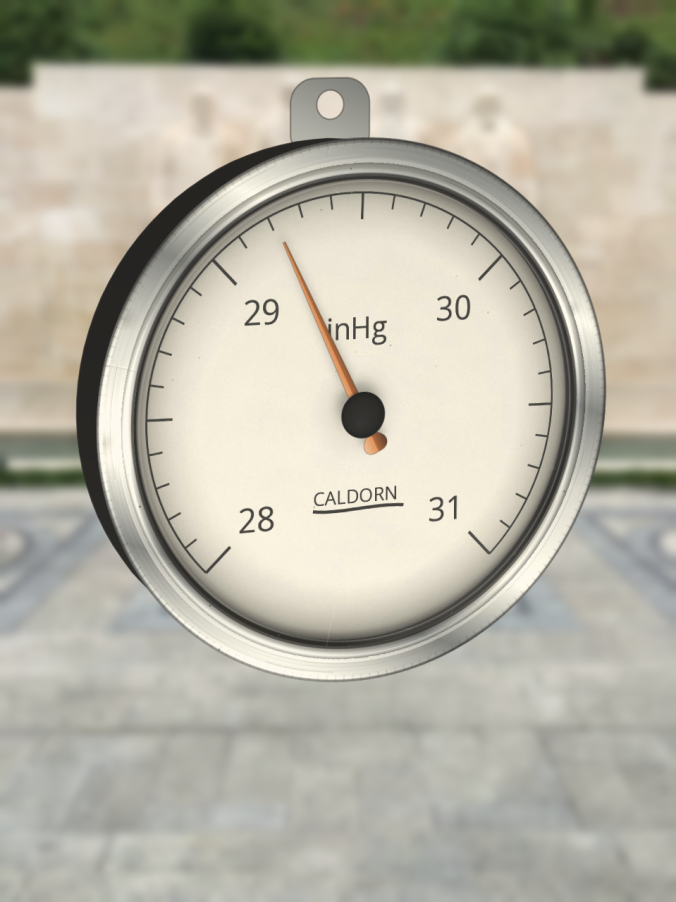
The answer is value=29.2 unit=inHg
